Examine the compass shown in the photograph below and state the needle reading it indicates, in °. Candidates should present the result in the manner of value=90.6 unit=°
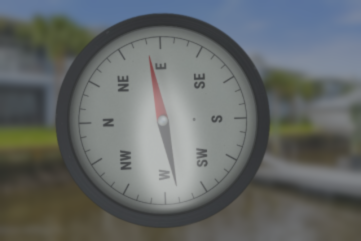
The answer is value=80 unit=°
